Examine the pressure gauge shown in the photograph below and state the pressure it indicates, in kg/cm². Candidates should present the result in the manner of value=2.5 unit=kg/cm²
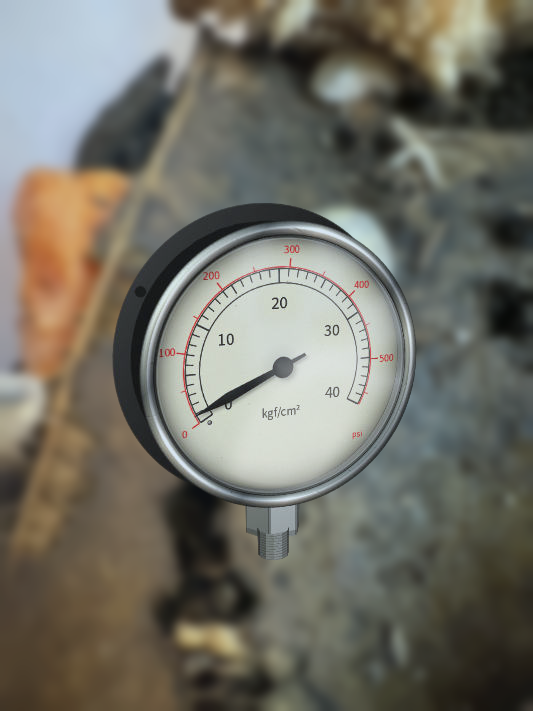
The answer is value=1 unit=kg/cm²
